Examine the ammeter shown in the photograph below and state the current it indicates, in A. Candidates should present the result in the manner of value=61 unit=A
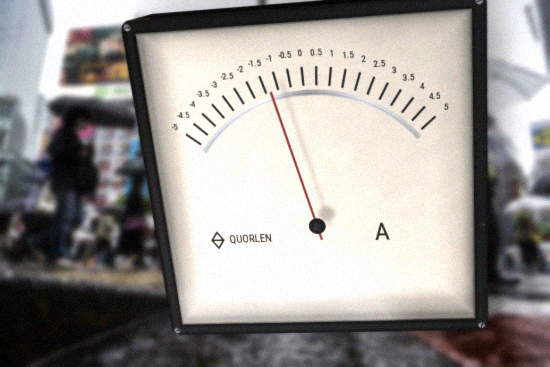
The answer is value=-1.25 unit=A
